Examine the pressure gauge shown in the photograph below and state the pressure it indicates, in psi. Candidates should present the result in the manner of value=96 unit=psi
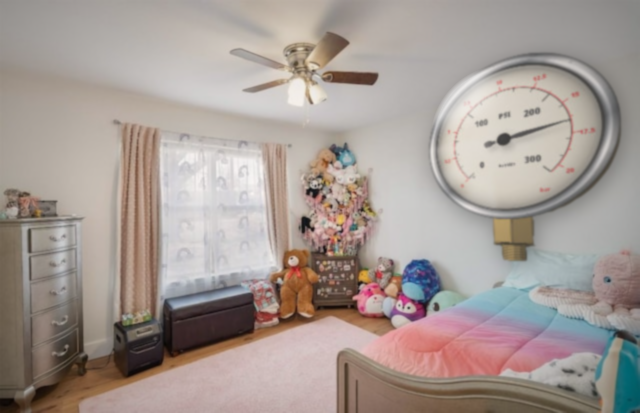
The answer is value=240 unit=psi
